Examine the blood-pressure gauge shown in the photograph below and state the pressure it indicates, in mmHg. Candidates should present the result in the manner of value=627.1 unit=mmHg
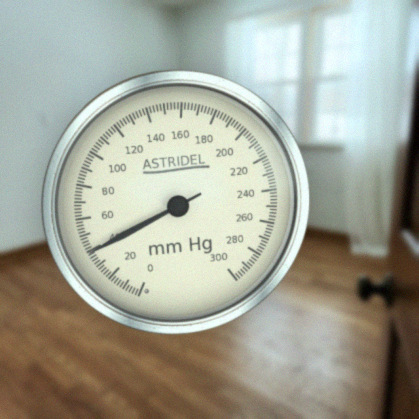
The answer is value=40 unit=mmHg
